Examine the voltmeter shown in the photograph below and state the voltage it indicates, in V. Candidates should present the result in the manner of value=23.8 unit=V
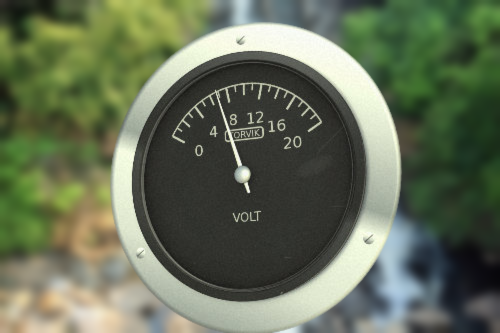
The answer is value=7 unit=V
